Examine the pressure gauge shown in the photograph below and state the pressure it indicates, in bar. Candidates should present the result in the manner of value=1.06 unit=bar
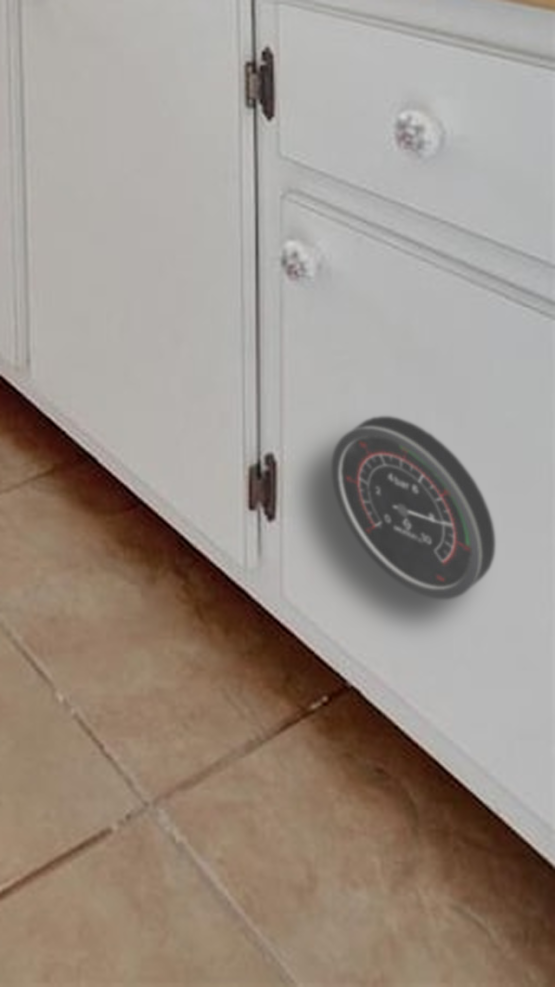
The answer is value=8 unit=bar
